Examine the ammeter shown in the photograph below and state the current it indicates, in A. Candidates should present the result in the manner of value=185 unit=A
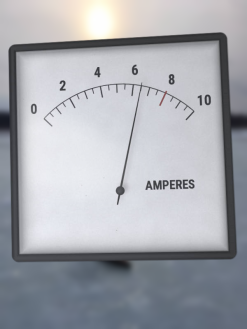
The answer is value=6.5 unit=A
